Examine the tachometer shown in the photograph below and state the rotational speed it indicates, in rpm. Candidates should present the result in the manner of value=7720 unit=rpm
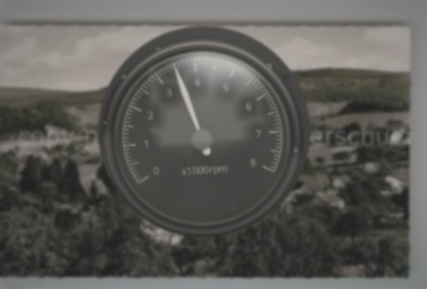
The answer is value=3500 unit=rpm
